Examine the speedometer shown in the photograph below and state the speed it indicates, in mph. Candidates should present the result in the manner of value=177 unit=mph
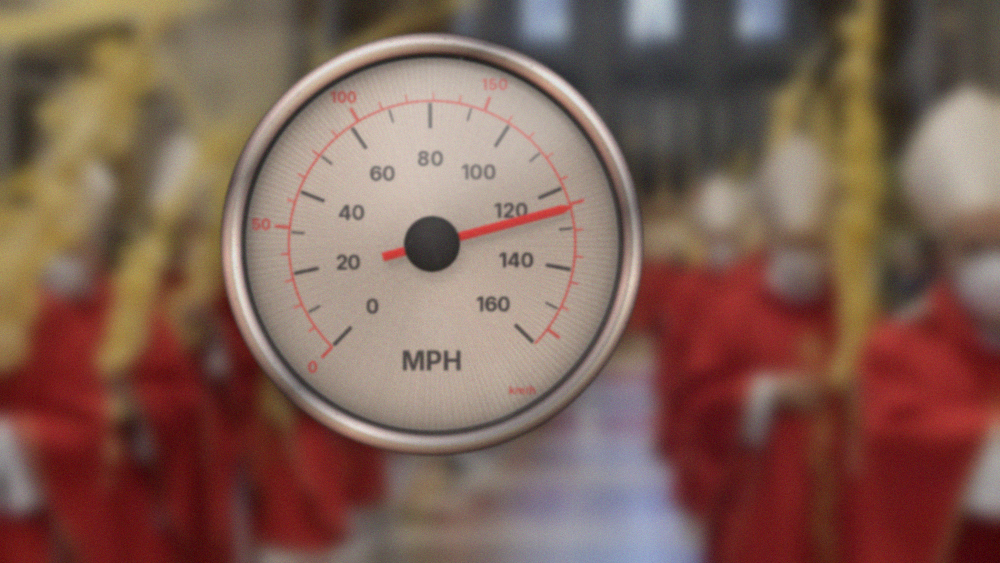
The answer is value=125 unit=mph
